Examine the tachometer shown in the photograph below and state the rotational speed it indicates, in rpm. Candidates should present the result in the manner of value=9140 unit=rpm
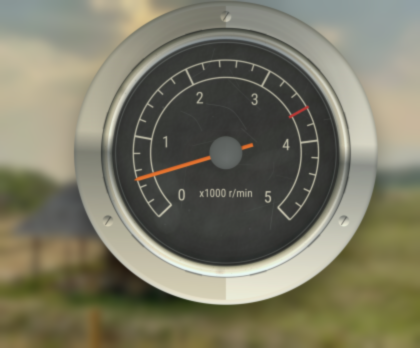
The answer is value=500 unit=rpm
